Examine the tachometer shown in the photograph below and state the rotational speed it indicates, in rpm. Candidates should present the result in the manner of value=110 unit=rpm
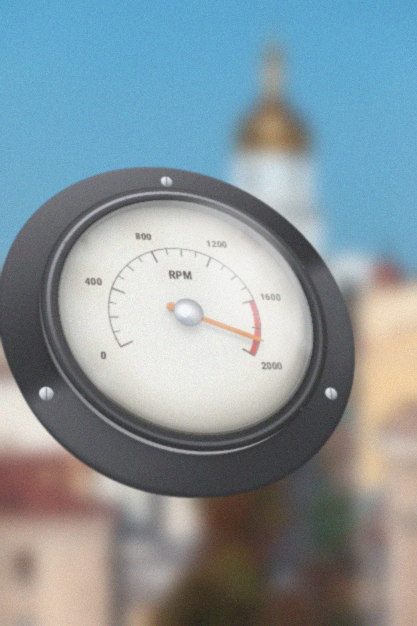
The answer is value=1900 unit=rpm
